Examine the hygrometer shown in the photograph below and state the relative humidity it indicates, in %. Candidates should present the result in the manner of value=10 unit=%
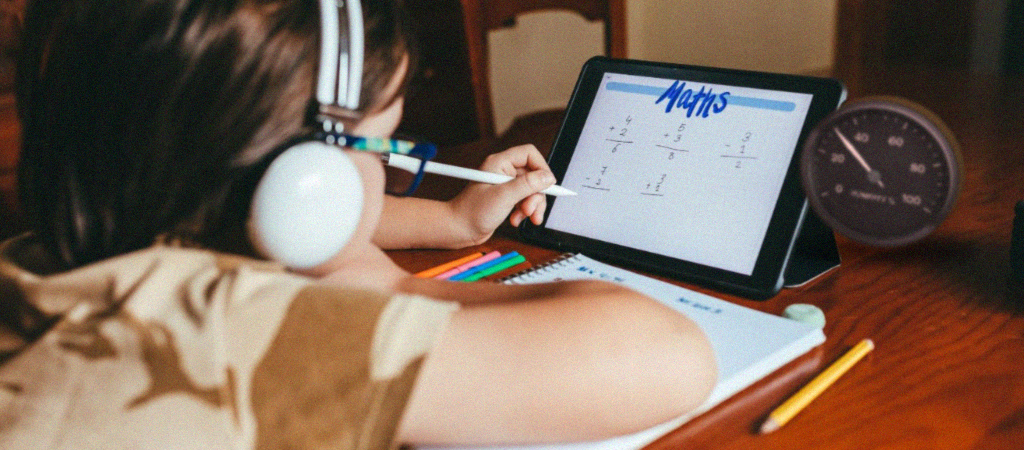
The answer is value=32 unit=%
